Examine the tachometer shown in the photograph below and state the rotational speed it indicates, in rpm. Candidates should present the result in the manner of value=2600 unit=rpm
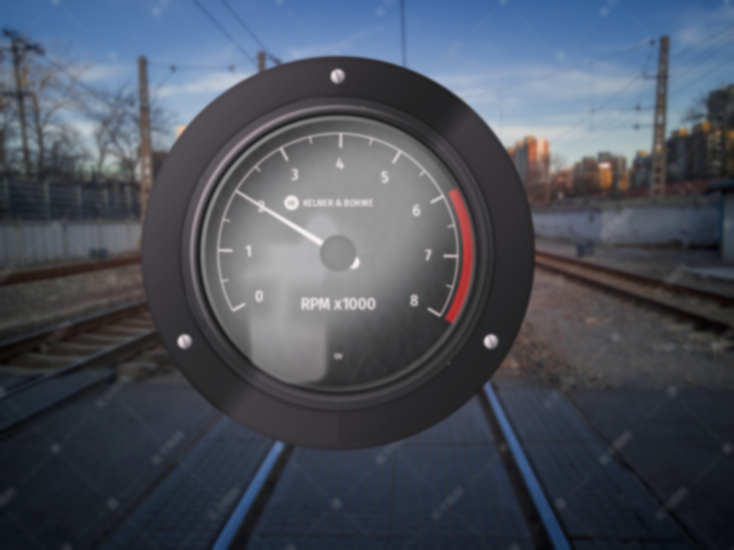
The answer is value=2000 unit=rpm
